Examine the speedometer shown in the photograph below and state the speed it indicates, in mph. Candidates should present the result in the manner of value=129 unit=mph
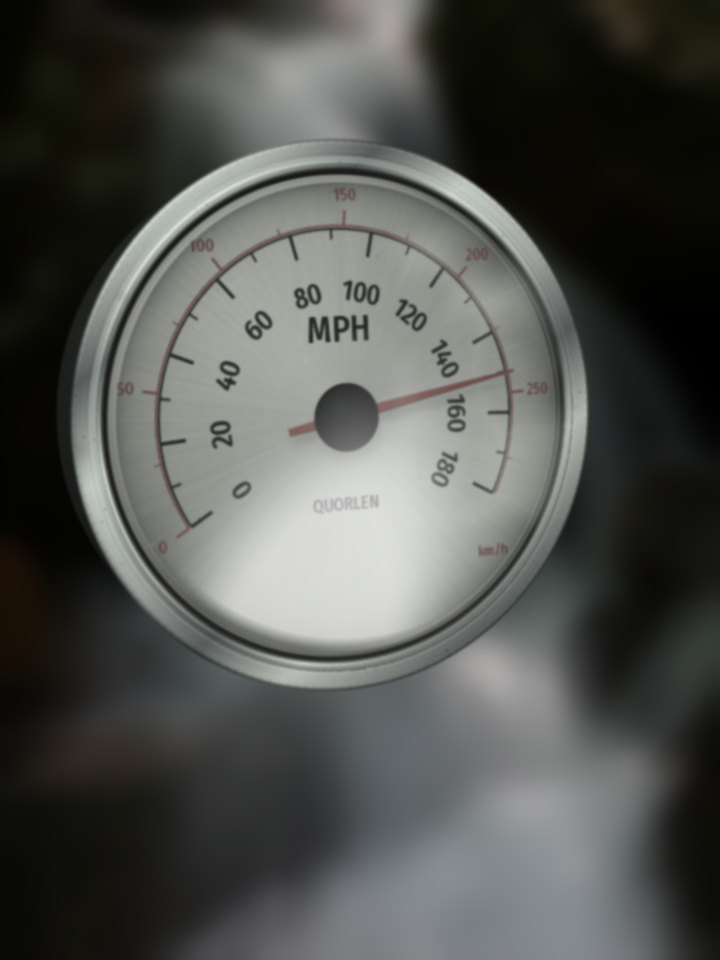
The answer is value=150 unit=mph
